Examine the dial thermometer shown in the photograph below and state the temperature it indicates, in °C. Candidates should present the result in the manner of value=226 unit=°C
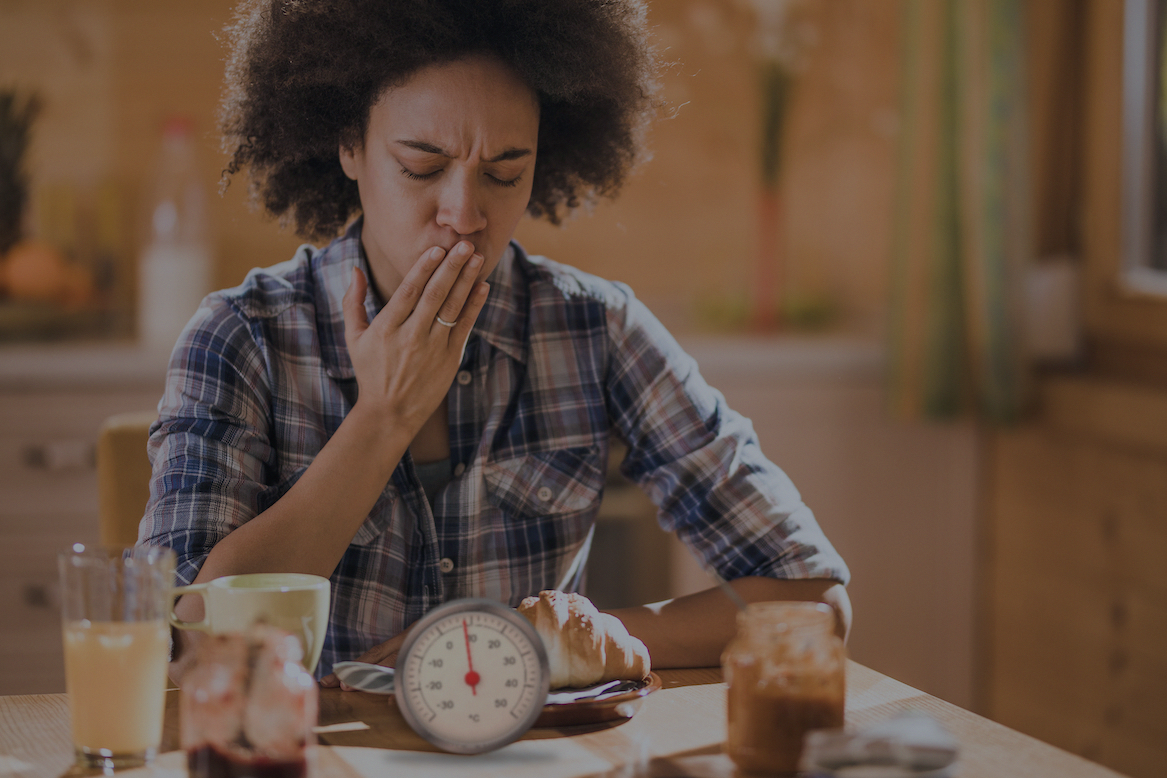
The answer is value=8 unit=°C
